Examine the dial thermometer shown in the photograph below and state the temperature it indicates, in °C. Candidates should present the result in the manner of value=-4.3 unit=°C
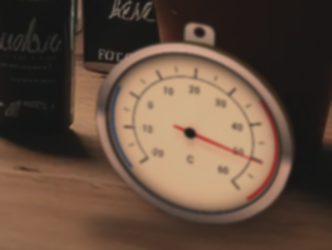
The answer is value=50 unit=°C
